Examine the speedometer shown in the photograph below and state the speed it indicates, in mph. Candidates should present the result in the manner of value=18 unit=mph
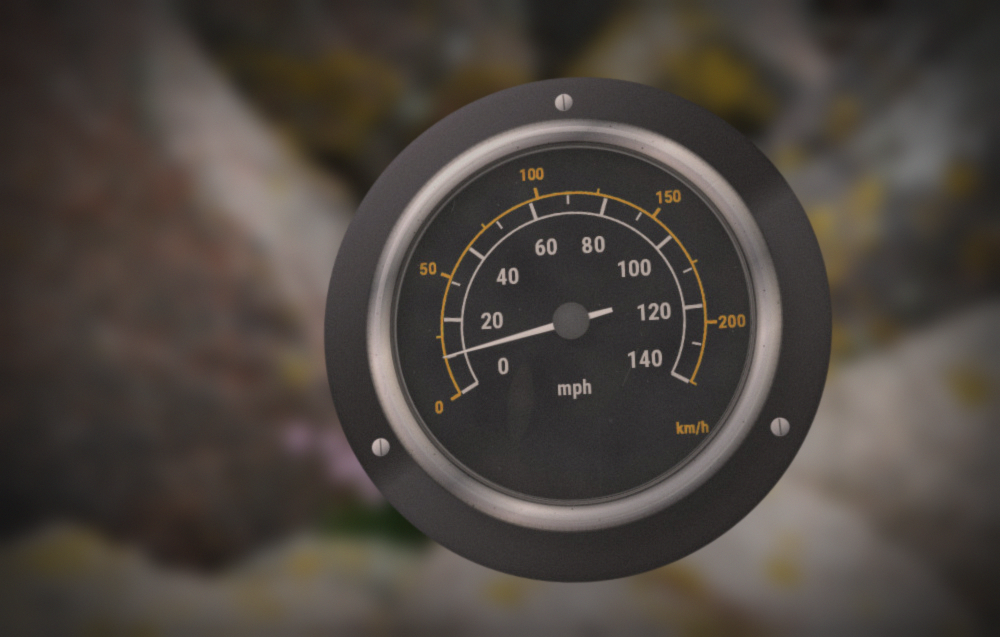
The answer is value=10 unit=mph
